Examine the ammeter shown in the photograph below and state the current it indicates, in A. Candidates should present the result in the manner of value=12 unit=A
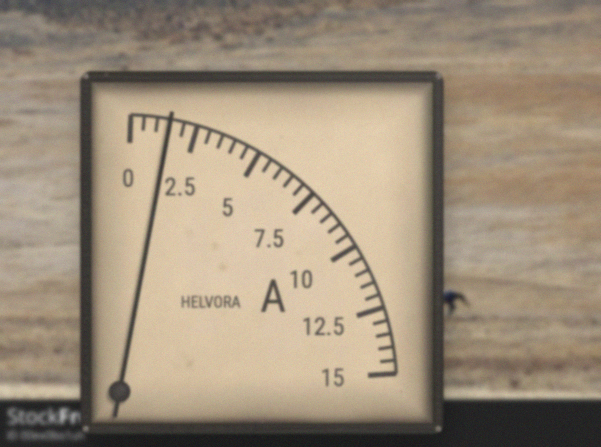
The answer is value=1.5 unit=A
